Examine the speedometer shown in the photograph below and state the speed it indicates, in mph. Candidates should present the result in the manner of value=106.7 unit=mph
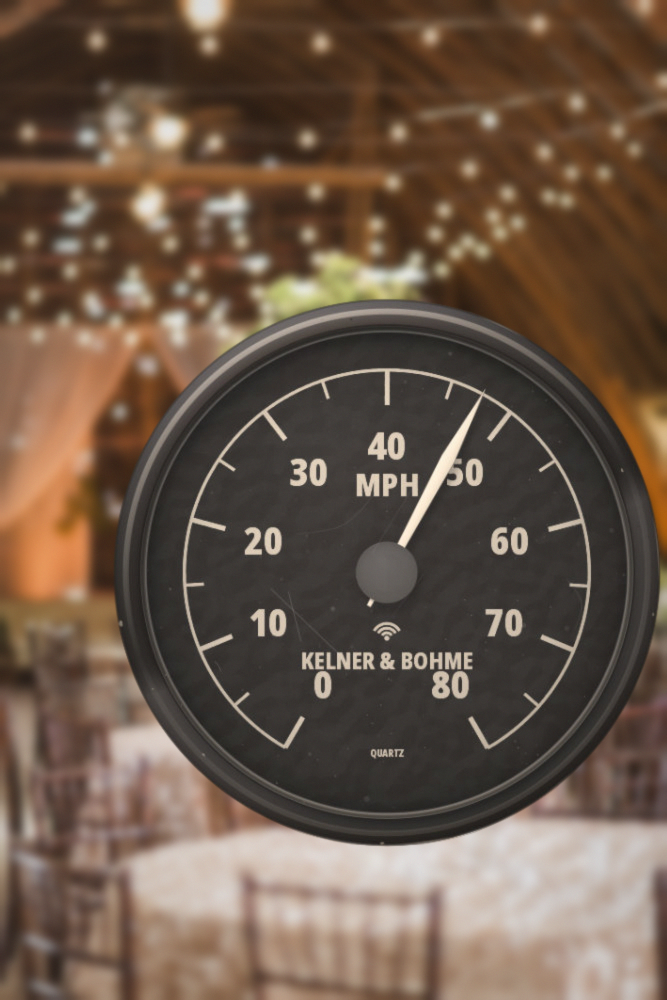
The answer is value=47.5 unit=mph
